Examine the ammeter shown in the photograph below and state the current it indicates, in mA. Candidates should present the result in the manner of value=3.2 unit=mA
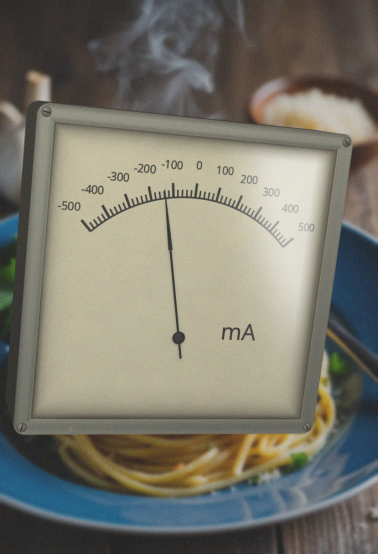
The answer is value=-140 unit=mA
